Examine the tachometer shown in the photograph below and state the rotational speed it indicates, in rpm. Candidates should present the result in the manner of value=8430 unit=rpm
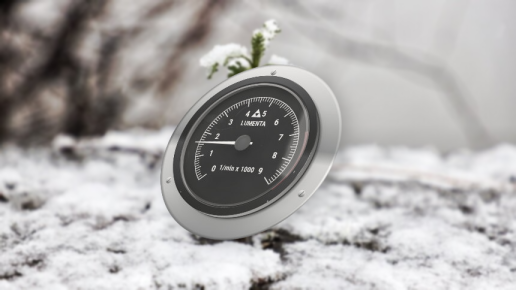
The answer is value=1500 unit=rpm
